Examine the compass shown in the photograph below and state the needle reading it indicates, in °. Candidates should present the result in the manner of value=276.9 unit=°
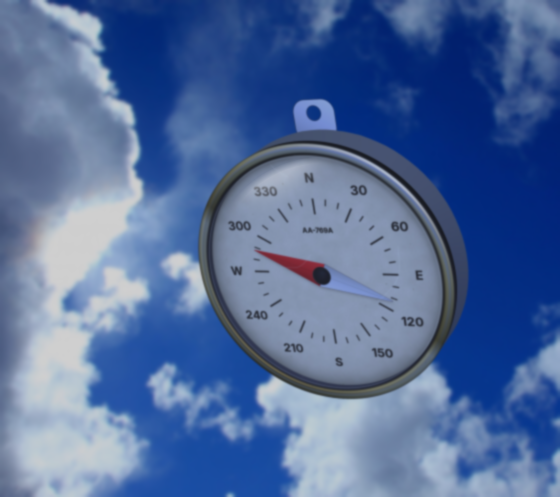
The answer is value=290 unit=°
